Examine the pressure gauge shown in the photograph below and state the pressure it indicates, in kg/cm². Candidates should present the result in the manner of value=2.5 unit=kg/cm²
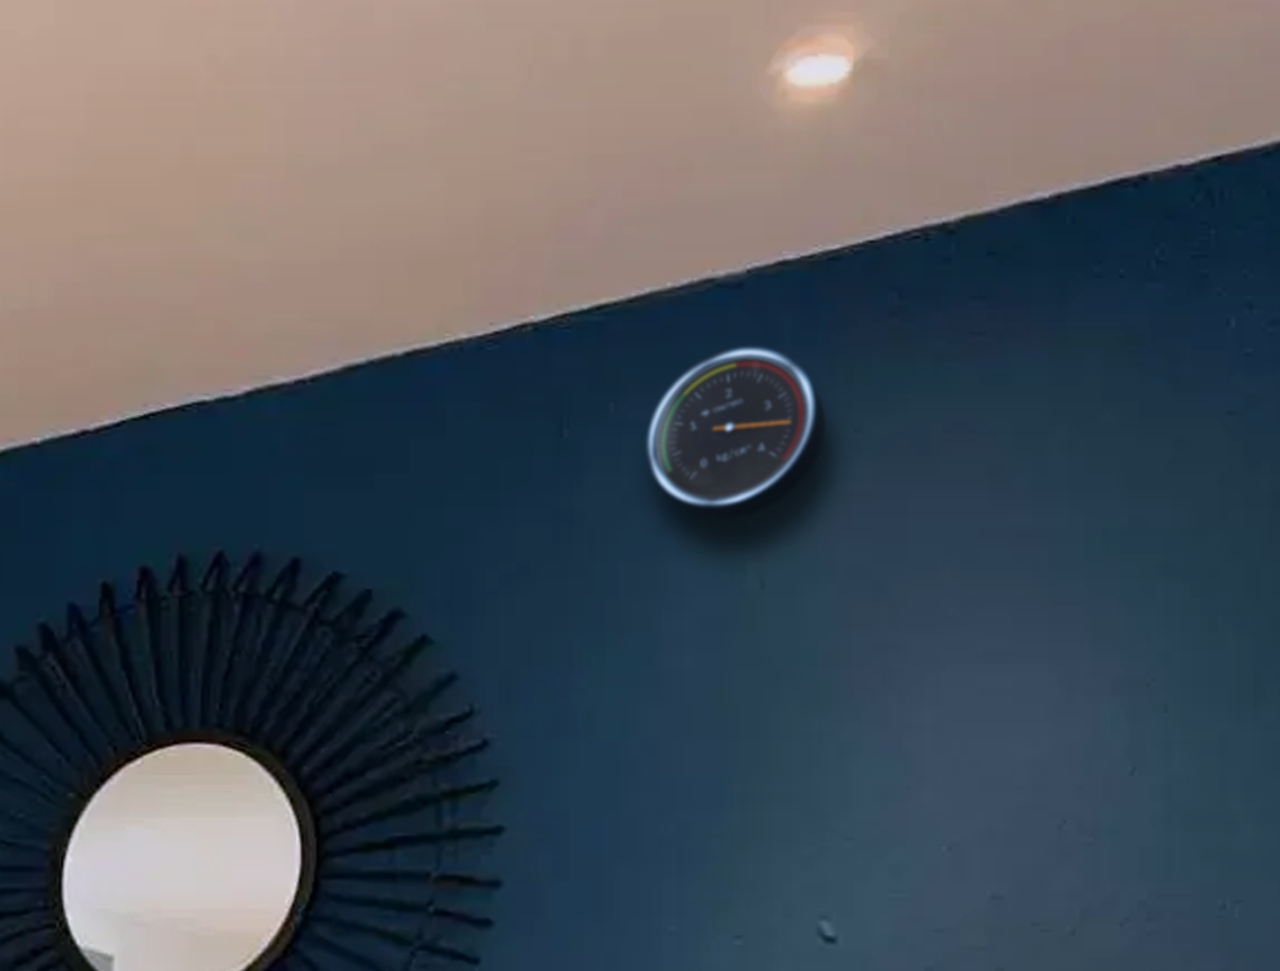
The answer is value=3.5 unit=kg/cm²
